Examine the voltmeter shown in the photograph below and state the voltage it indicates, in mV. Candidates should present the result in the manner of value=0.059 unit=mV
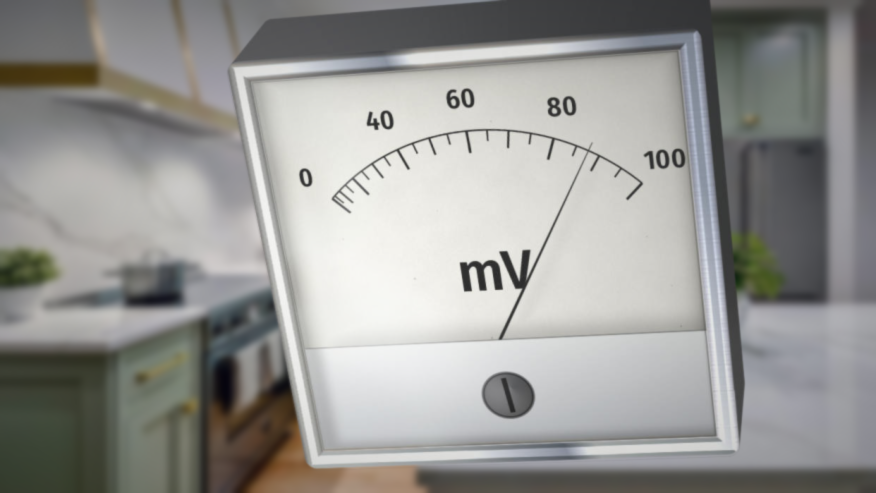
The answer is value=87.5 unit=mV
